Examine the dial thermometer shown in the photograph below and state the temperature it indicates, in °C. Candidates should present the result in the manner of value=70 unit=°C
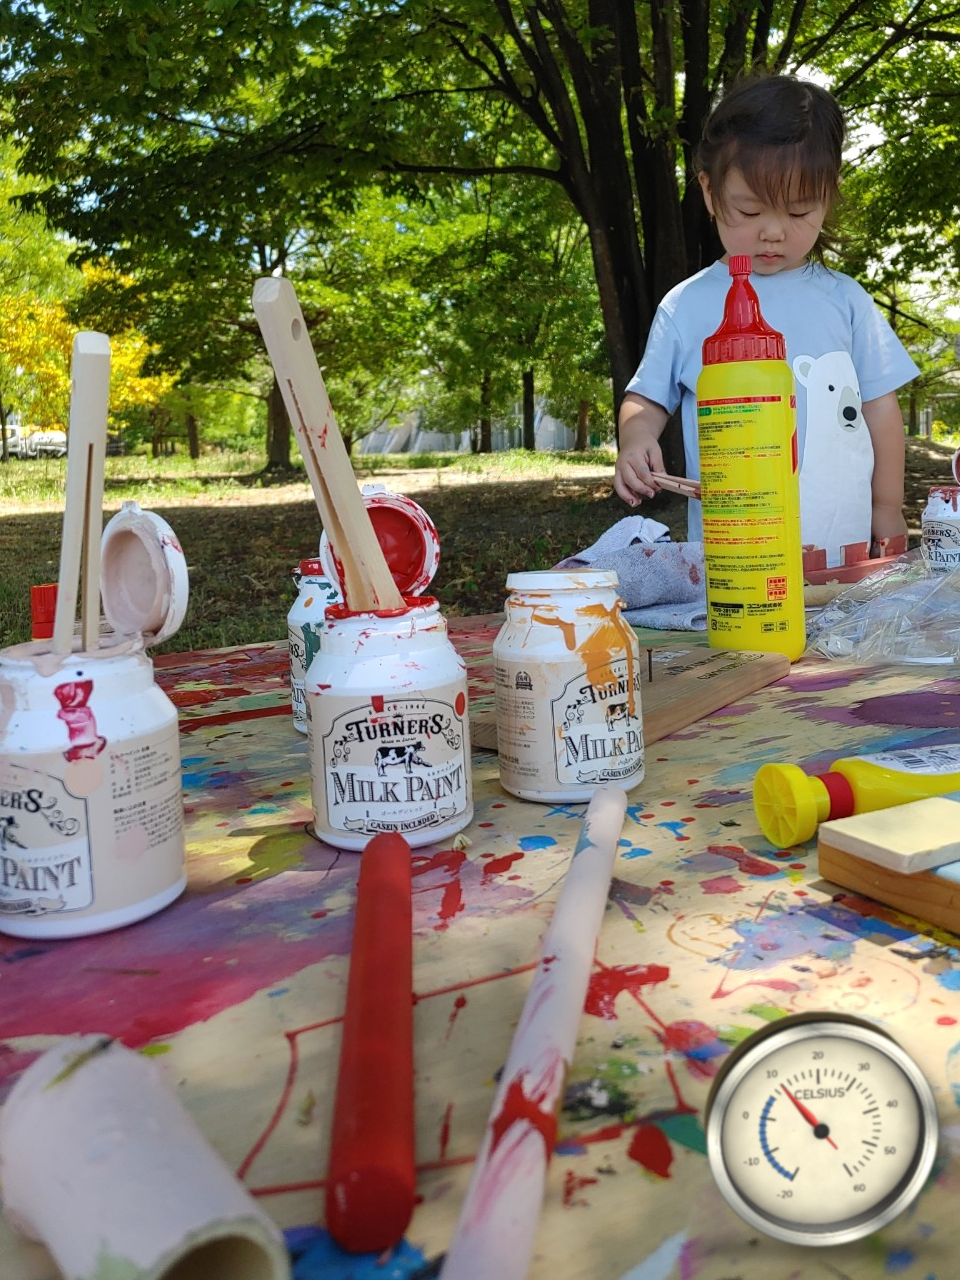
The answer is value=10 unit=°C
